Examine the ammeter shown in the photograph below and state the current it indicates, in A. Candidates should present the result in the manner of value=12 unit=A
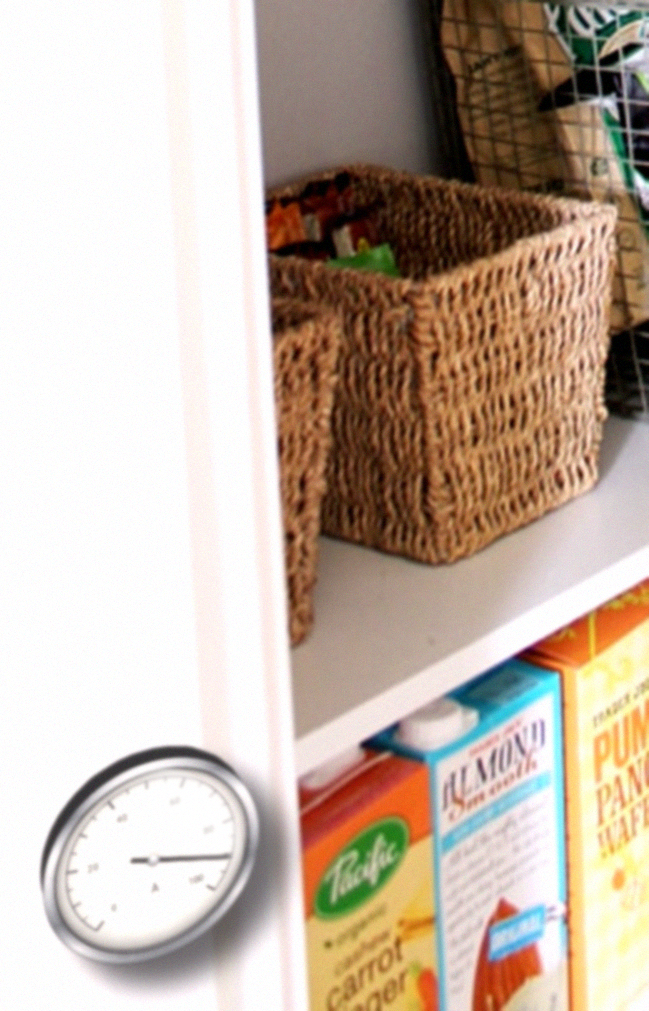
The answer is value=90 unit=A
